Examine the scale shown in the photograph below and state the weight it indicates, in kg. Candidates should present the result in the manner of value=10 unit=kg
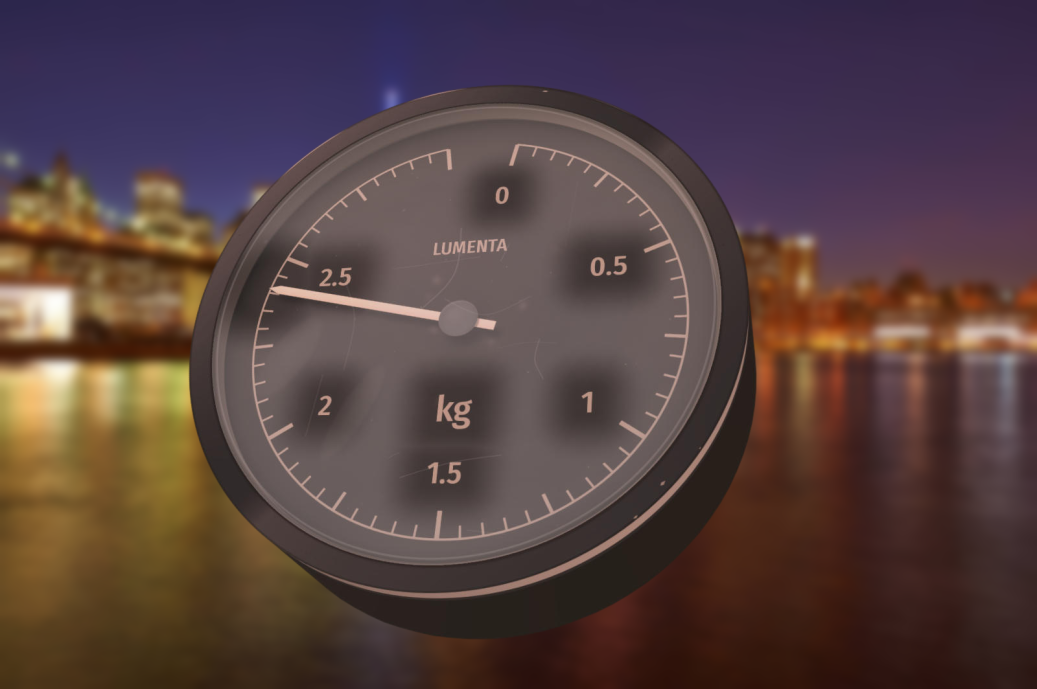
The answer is value=2.4 unit=kg
